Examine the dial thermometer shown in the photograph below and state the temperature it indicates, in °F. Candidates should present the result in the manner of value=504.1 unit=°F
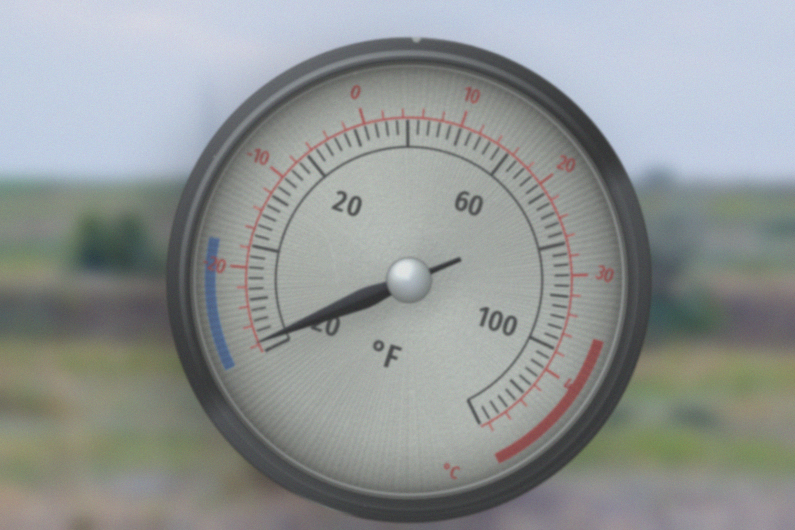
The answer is value=-18 unit=°F
